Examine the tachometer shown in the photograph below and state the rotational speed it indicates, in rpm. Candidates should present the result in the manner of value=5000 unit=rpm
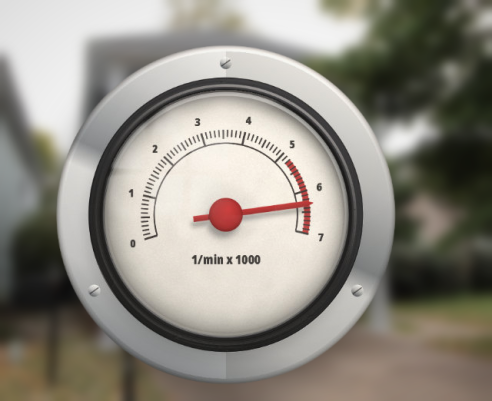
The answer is value=6300 unit=rpm
